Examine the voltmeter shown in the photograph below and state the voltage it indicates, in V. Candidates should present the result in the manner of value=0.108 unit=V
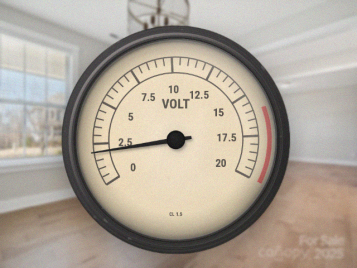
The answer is value=2 unit=V
